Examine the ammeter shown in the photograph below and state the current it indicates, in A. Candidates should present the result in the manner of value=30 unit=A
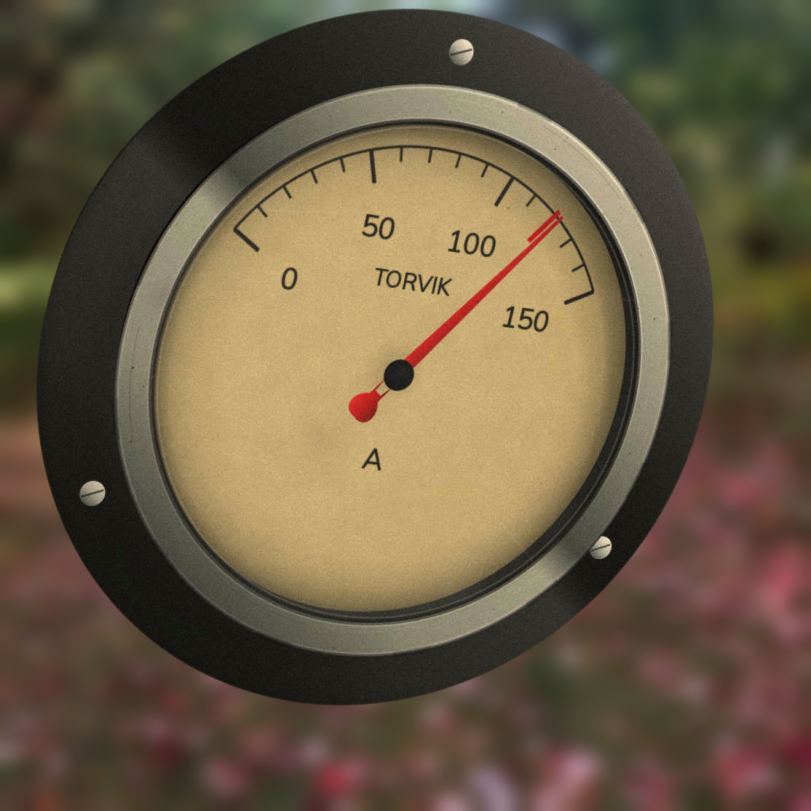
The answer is value=120 unit=A
